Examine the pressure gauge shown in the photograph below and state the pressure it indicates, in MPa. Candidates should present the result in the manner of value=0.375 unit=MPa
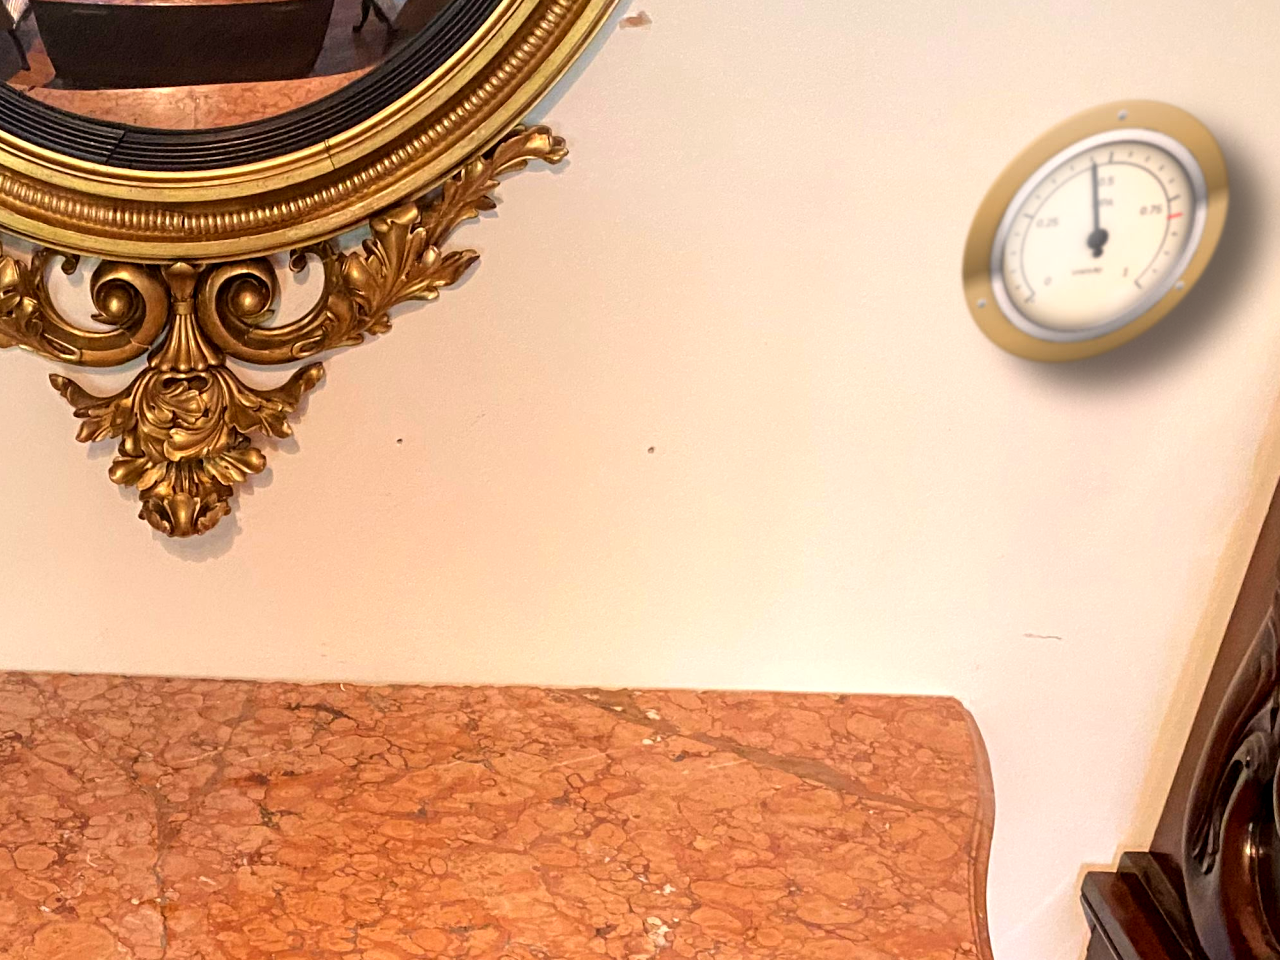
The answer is value=0.45 unit=MPa
